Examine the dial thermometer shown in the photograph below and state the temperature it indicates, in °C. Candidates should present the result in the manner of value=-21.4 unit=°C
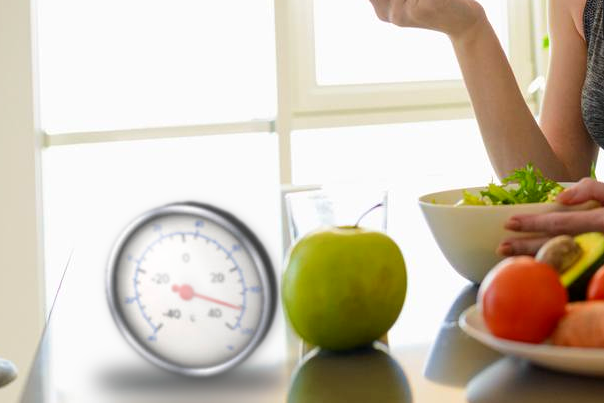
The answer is value=32 unit=°C
